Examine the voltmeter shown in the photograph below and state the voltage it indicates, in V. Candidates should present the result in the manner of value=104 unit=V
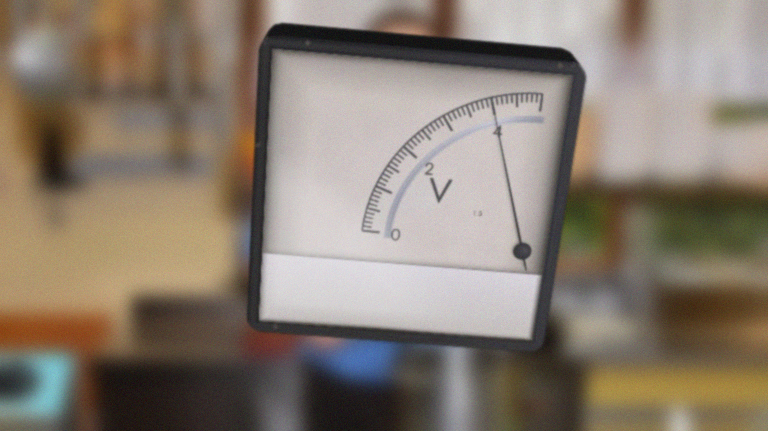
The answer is value=4 unit=V
